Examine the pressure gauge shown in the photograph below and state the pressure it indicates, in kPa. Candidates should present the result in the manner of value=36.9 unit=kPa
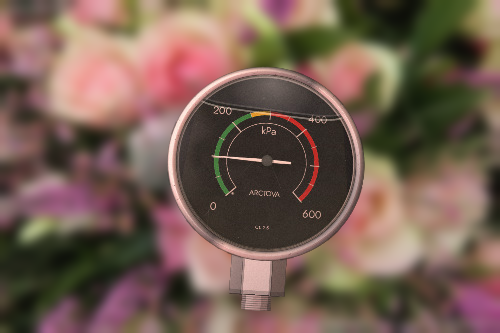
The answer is value=100 unit=kPa
